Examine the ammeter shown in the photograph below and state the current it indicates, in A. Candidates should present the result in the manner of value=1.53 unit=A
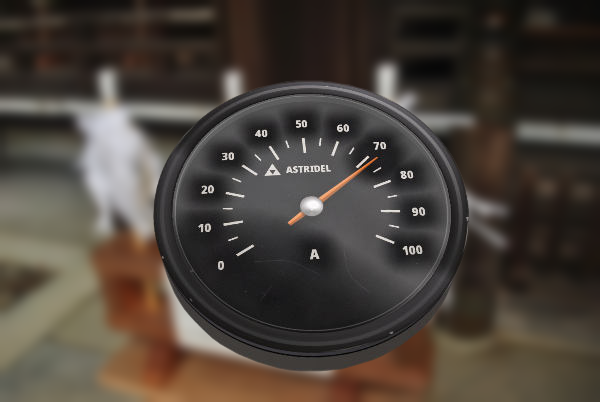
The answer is value=72.5 unit=A
